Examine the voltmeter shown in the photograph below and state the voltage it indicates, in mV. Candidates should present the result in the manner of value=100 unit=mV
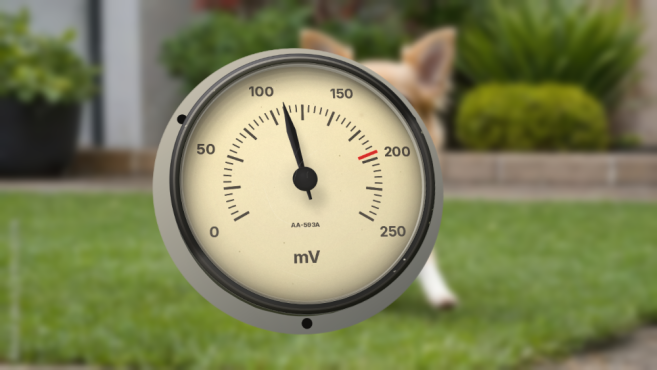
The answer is value=110 unit=mV
